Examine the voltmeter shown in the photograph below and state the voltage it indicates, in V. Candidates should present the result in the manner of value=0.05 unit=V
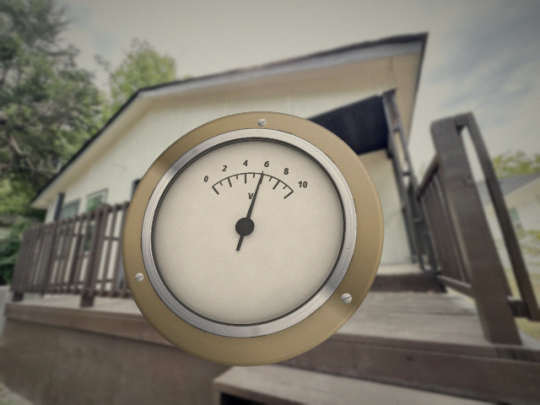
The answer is value=6 unit=V
